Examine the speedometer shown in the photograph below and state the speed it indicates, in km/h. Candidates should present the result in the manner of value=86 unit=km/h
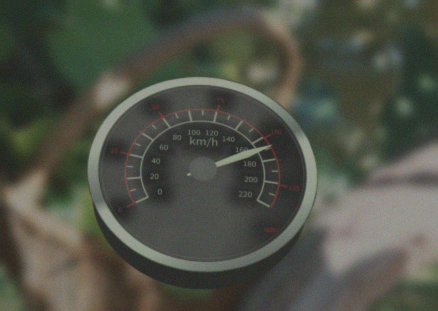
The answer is value=170 unit=km/h
